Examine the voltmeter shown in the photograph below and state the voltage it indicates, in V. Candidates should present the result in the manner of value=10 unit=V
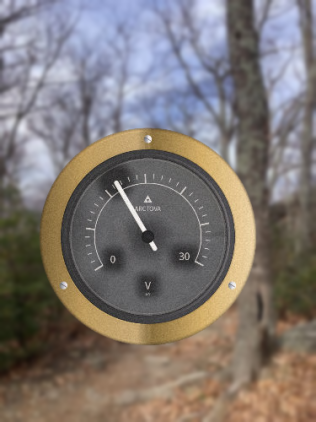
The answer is value=11.5 unit=V
